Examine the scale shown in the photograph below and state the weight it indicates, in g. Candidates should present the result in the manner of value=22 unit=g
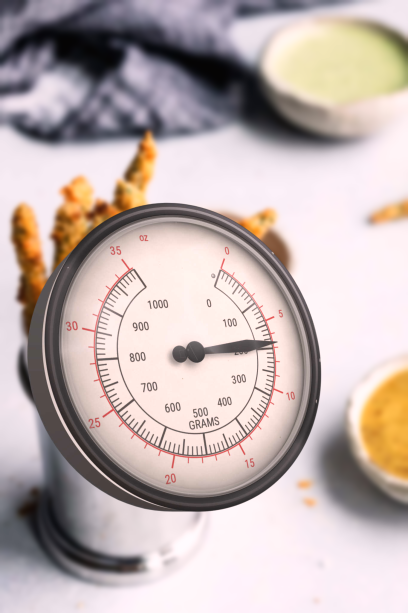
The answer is value=190 unit=g
